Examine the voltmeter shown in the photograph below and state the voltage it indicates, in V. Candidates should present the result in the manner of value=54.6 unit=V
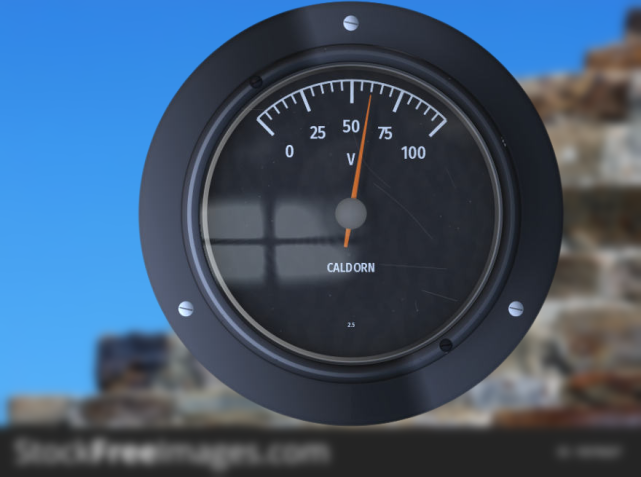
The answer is value=60 unit=V
